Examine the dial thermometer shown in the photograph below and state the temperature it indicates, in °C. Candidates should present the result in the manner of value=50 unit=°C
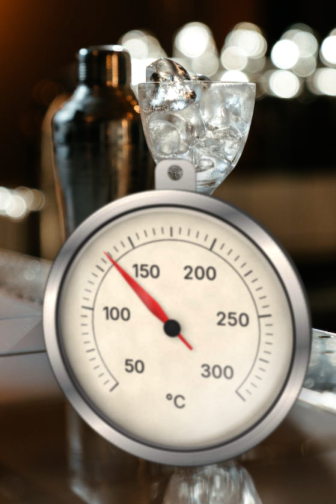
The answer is value=135 unit=°C
